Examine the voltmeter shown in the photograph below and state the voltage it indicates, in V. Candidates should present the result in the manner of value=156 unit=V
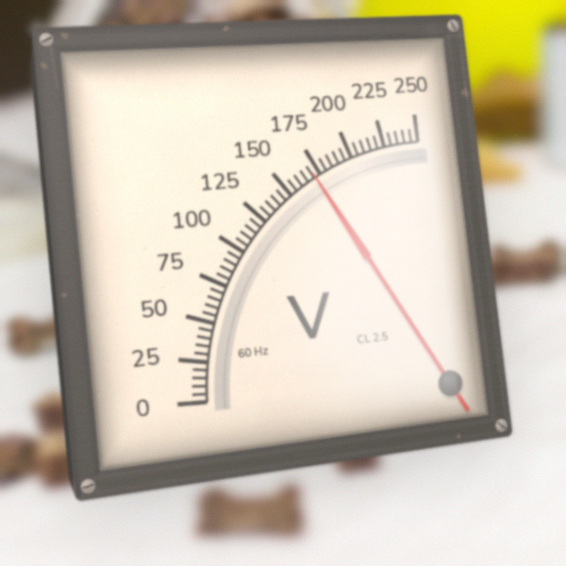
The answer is value=170 unit=V
